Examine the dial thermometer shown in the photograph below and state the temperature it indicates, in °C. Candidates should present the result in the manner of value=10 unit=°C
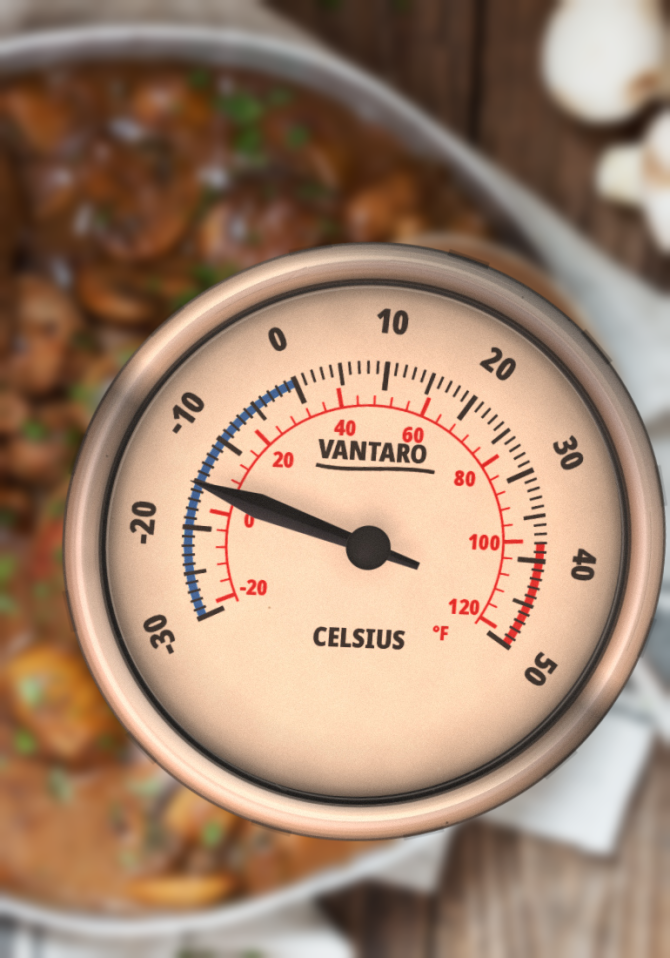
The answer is value=-15 unit=°C
